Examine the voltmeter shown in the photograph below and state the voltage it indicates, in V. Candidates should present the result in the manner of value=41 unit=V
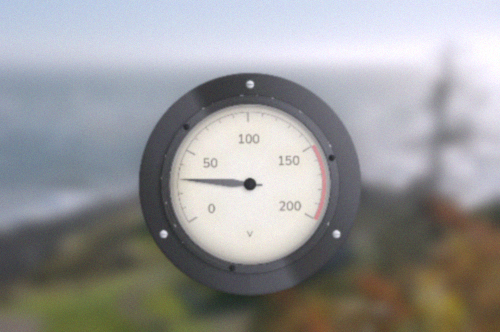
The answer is value=30 unit=V
